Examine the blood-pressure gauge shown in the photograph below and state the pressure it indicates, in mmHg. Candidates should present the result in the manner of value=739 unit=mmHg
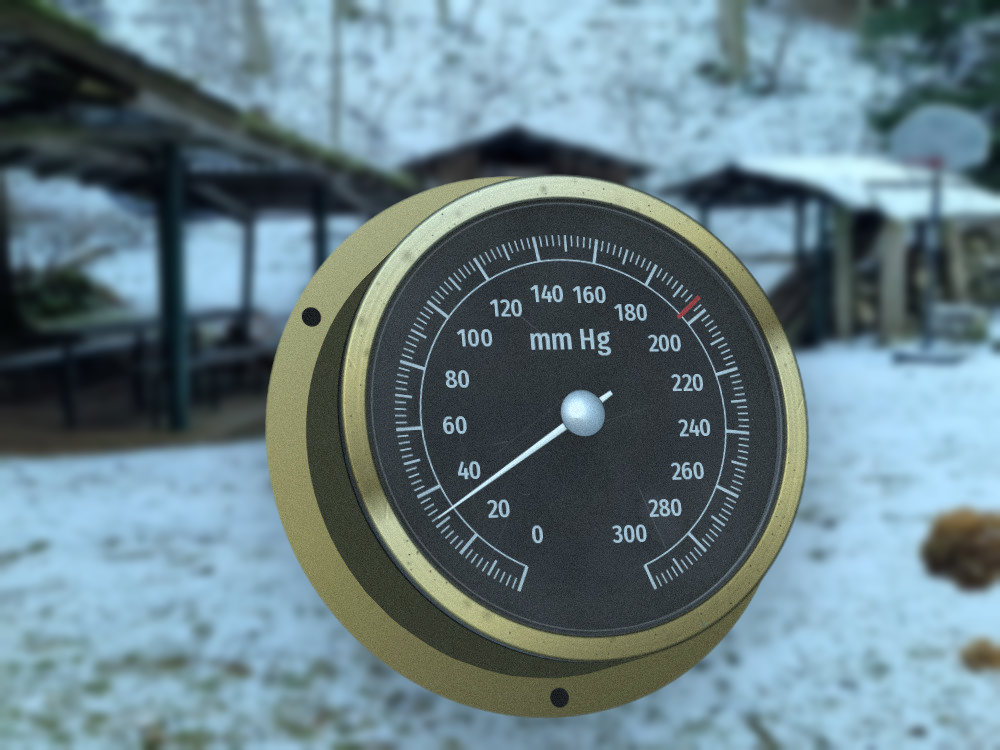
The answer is value=32 unit=mmHg
